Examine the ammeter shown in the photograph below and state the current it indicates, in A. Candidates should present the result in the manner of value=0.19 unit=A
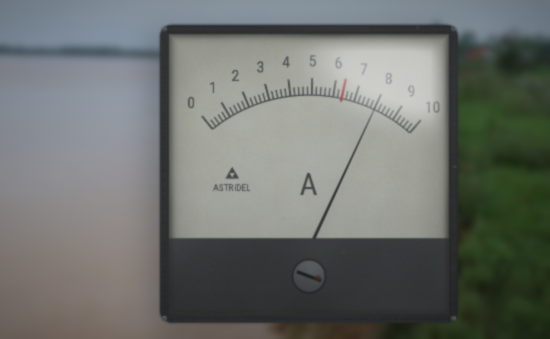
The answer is value=8 unit=A
